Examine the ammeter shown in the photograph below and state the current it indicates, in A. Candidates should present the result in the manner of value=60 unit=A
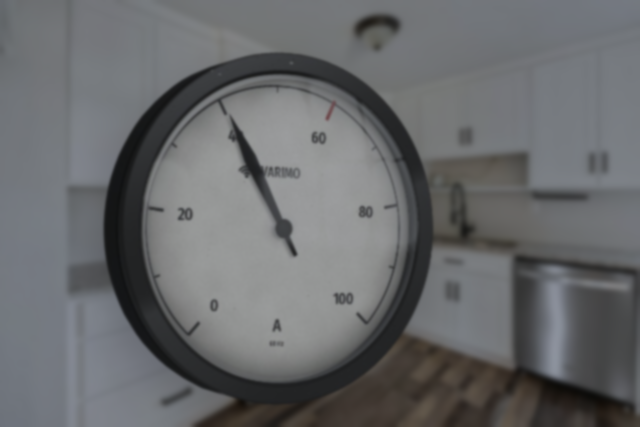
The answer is value=40 unit=A
